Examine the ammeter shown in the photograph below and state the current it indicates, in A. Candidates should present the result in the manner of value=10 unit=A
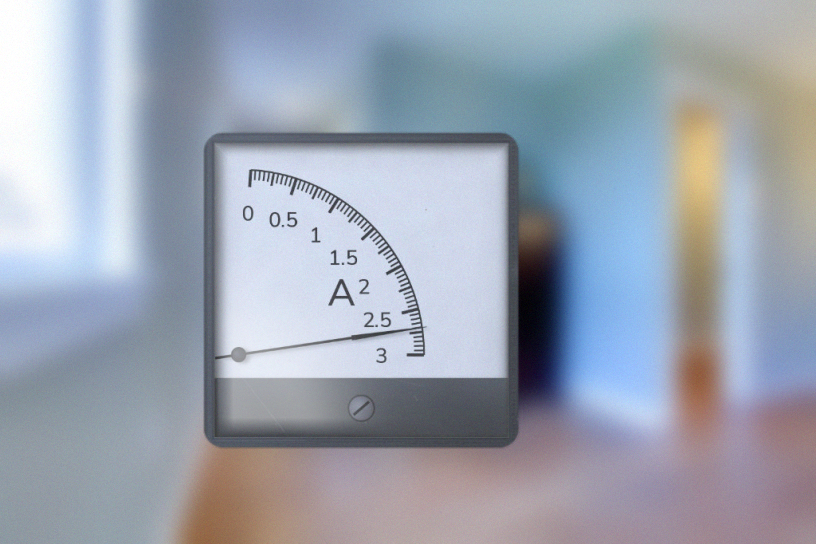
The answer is value=2.7 unit=A
